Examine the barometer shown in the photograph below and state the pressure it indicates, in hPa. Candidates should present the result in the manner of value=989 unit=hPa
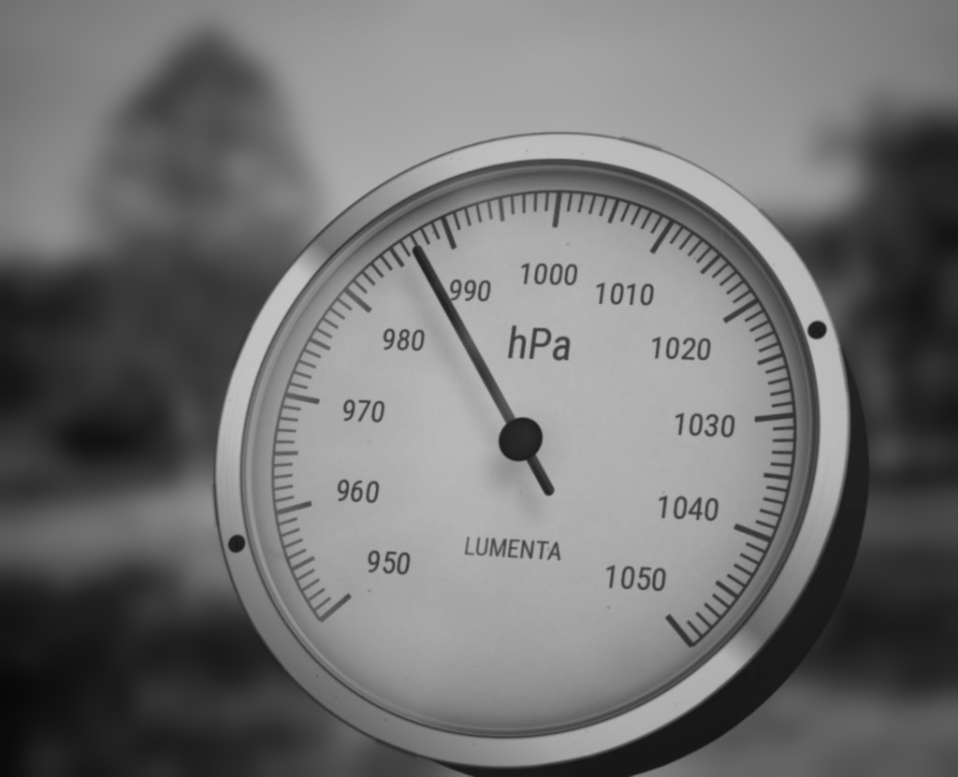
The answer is value=987 unit=hPa
